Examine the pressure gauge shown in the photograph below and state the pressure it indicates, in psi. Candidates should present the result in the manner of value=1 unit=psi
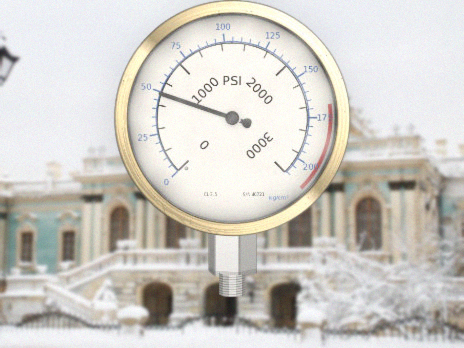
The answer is value=700 unit=psi
